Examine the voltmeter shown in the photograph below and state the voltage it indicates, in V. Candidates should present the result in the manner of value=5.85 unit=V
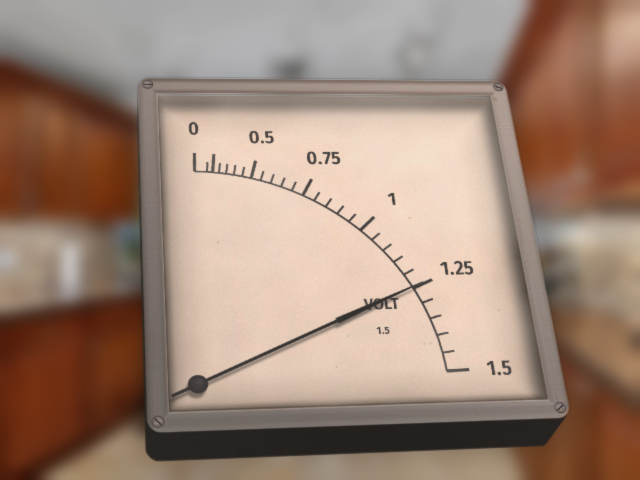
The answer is value=1.25 unit=V
